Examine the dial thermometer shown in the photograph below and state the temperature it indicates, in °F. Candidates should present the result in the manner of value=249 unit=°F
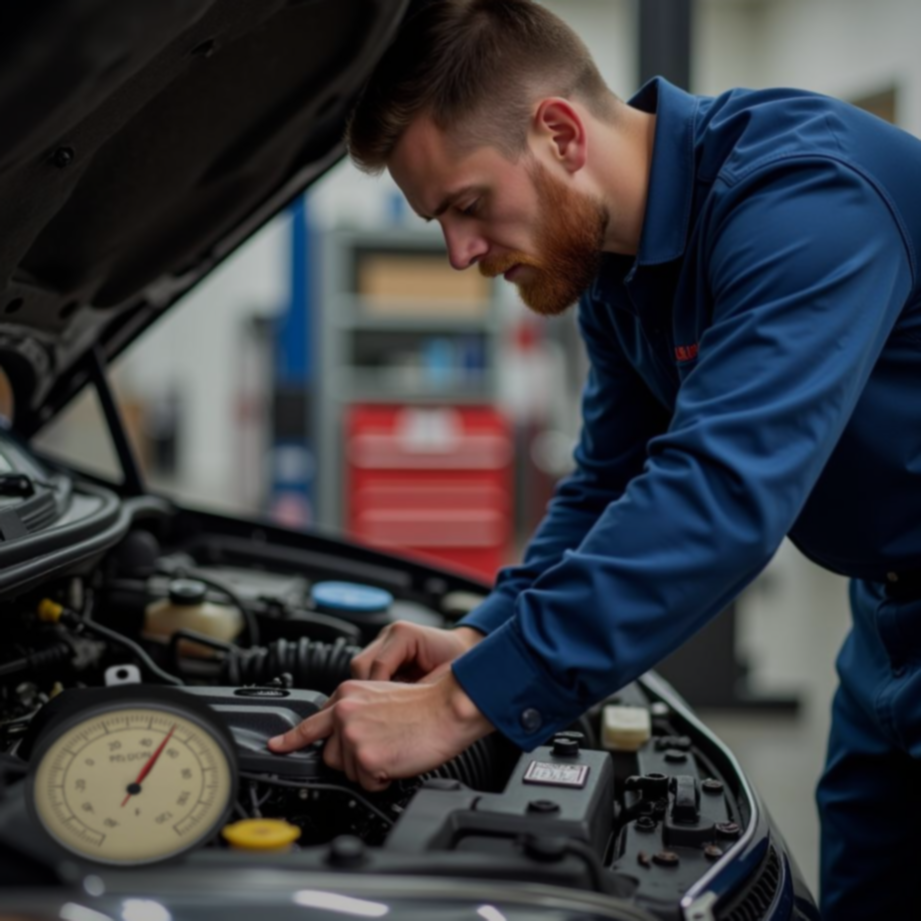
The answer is value=50 unit=°F
